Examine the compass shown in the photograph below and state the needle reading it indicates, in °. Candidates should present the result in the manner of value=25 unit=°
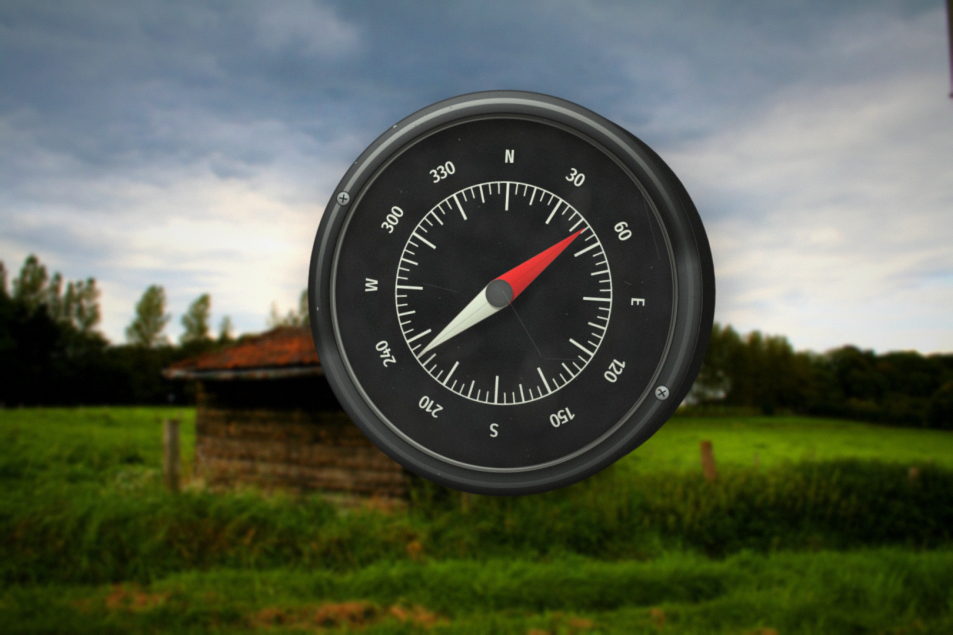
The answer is value=50 unit=°
